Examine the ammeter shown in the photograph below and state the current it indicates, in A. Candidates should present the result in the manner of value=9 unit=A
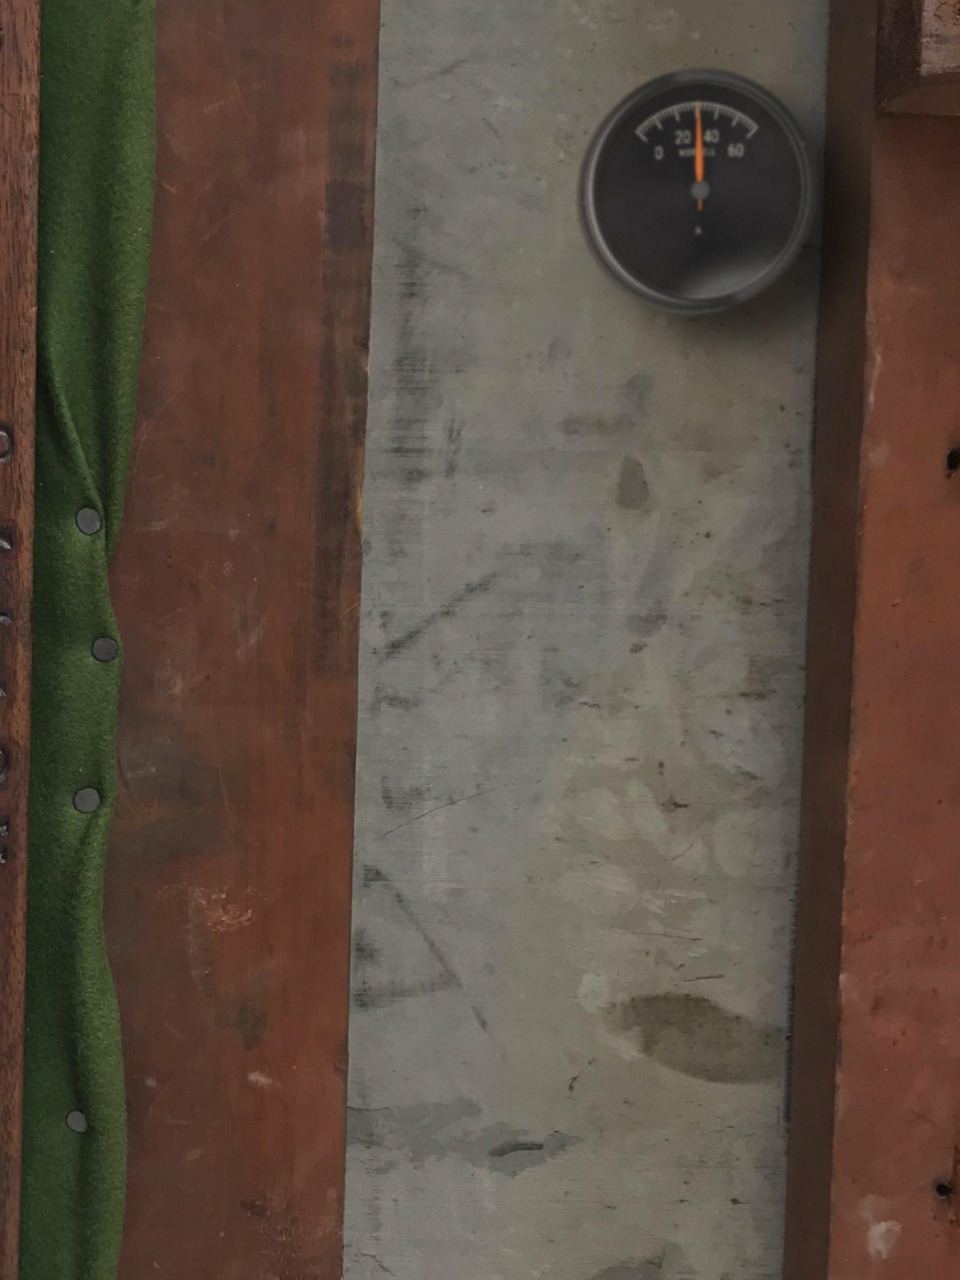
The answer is value=30 unit=A
